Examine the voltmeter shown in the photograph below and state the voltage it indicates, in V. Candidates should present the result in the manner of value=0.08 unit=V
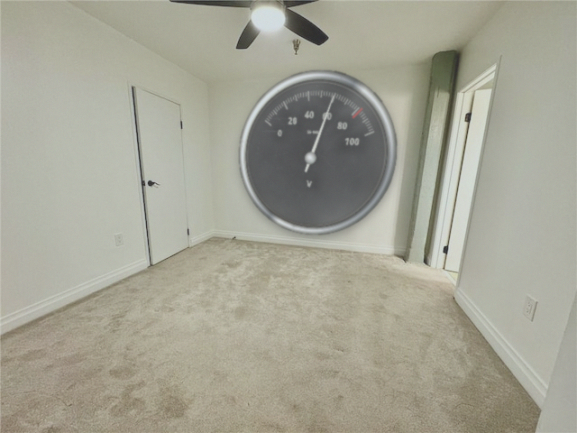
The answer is value=60 unit=V
